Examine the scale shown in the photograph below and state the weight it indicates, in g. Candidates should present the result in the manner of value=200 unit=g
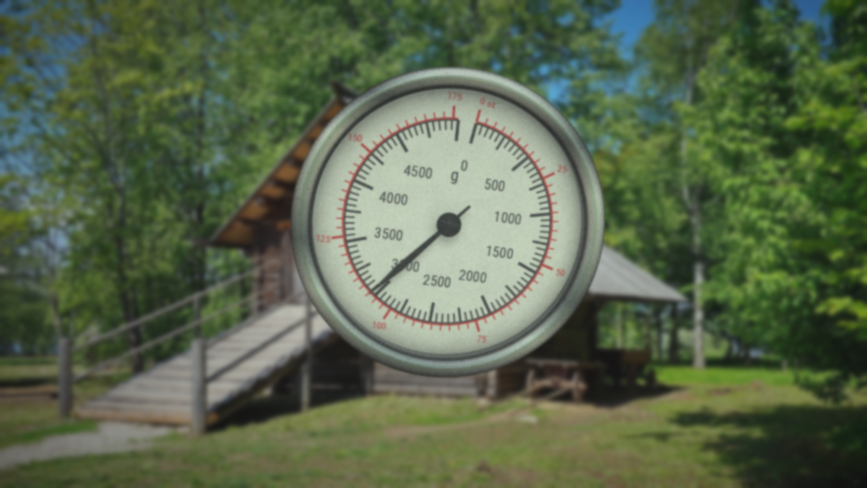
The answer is value=3050 unit=g
